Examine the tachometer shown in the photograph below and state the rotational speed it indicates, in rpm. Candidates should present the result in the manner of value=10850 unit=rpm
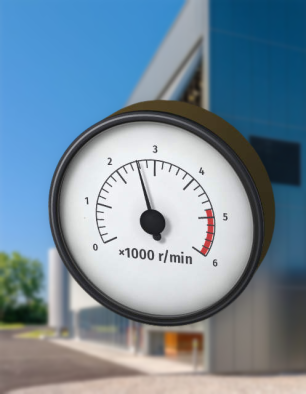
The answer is value=2600 unit=rpm
